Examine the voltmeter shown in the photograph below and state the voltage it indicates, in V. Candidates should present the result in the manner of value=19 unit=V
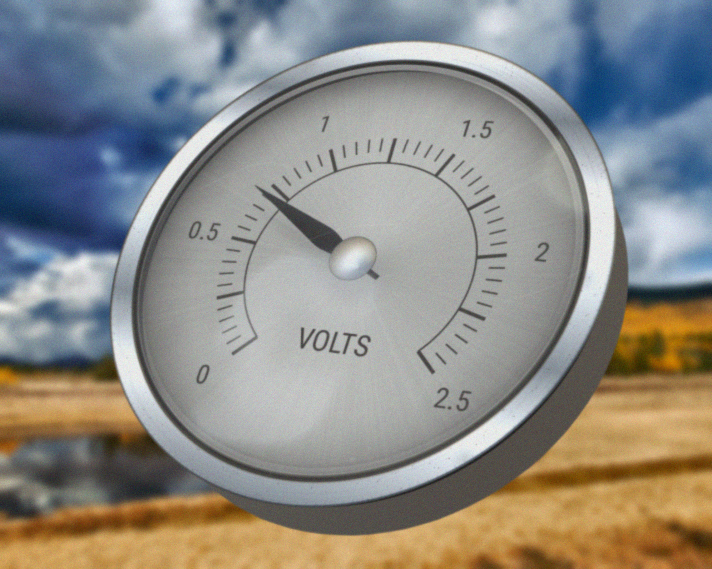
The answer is value=0.7 unit=V
